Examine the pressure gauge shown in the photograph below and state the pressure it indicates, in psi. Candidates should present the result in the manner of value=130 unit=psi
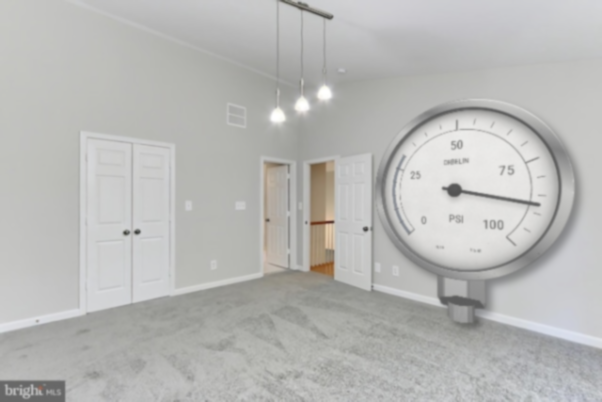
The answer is value=87.5 unit=psi
